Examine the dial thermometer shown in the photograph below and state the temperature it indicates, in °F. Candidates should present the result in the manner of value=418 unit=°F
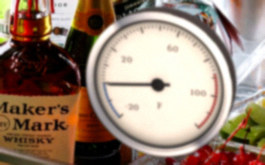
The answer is value=0 unit=°F
